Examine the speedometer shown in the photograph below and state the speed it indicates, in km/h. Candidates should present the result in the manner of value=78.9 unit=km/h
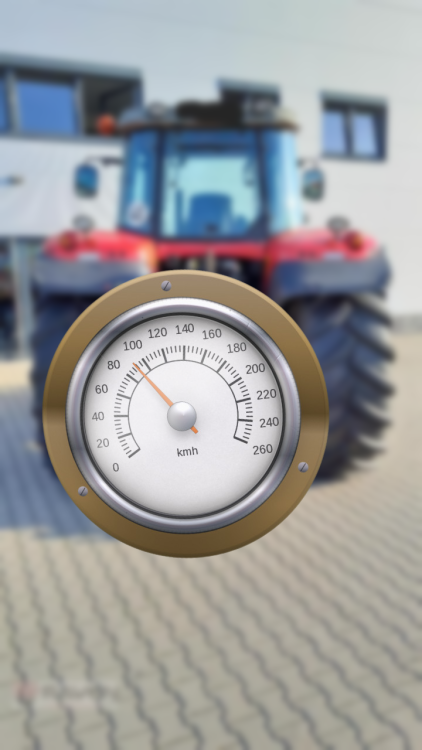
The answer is value=92 unit=km/h
